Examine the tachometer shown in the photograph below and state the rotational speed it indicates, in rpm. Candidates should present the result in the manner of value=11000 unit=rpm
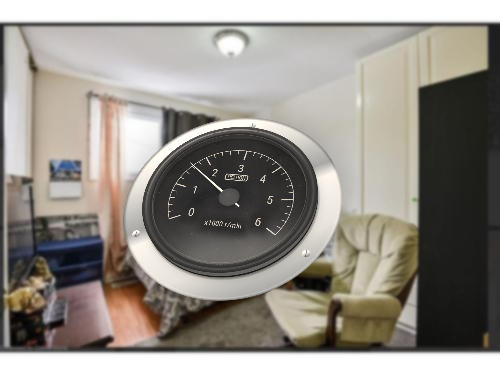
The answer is value=1600 unit=rpm
